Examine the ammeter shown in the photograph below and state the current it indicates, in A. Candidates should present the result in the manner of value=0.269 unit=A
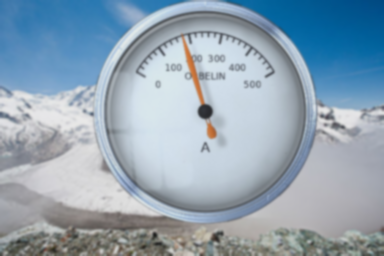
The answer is value=180 unit=A
